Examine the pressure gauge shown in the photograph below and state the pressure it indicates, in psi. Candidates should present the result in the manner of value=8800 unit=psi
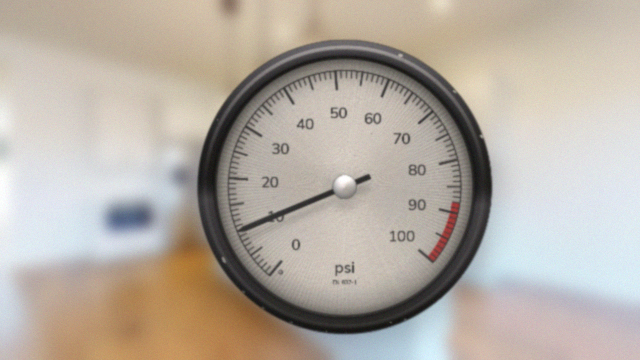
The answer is value=10 unit=psi
